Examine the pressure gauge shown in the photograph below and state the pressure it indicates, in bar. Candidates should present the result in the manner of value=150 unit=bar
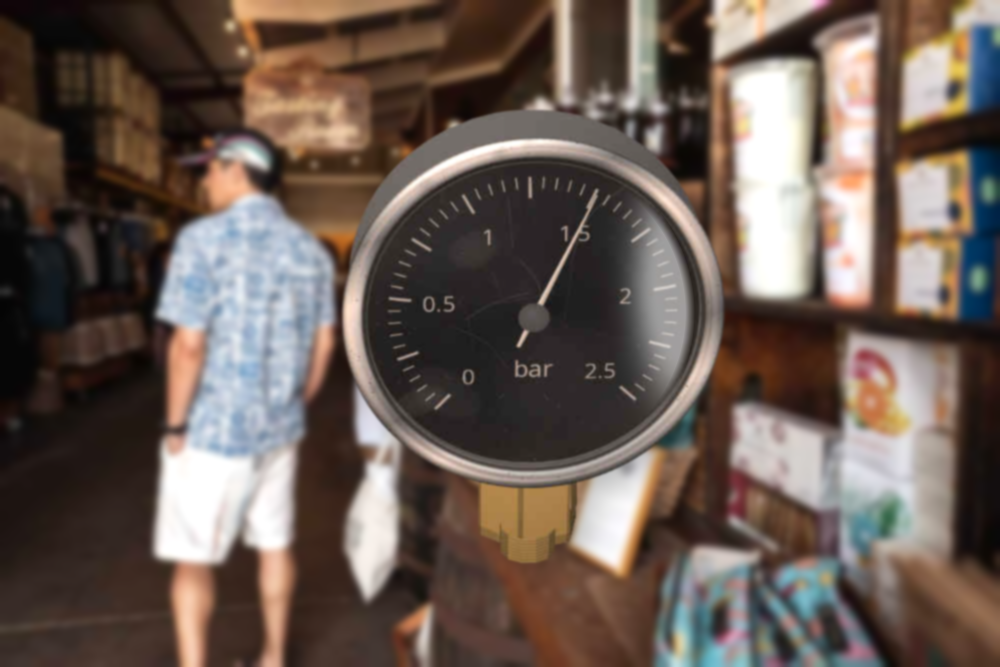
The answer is value=1.5 unit=bar
